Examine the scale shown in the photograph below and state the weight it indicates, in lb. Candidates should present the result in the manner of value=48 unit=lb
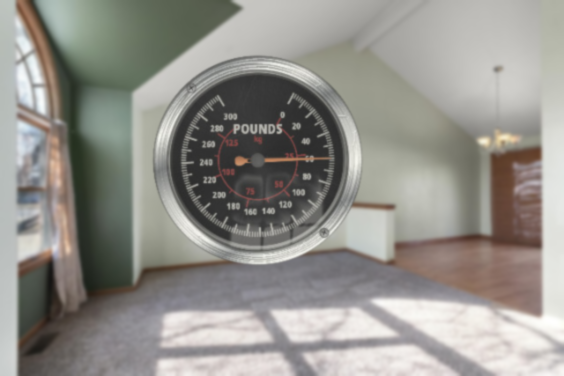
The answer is value=60 unit=lb
